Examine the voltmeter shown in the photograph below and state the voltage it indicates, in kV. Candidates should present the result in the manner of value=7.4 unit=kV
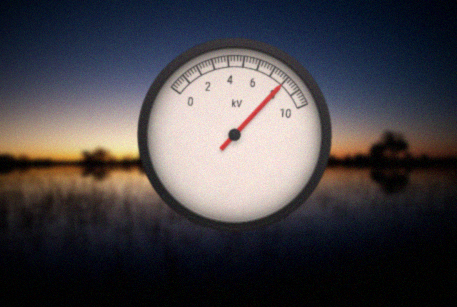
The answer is value=8 unit=kV
